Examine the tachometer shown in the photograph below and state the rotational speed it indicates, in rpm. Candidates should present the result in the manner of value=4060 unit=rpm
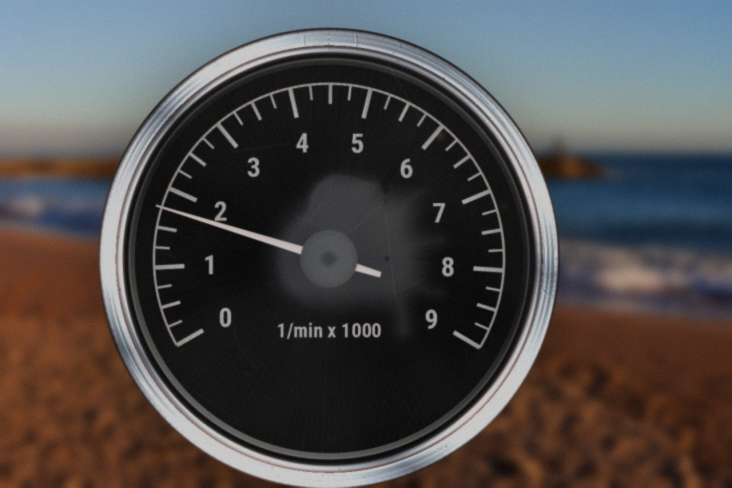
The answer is value=1750 unit=rpm
